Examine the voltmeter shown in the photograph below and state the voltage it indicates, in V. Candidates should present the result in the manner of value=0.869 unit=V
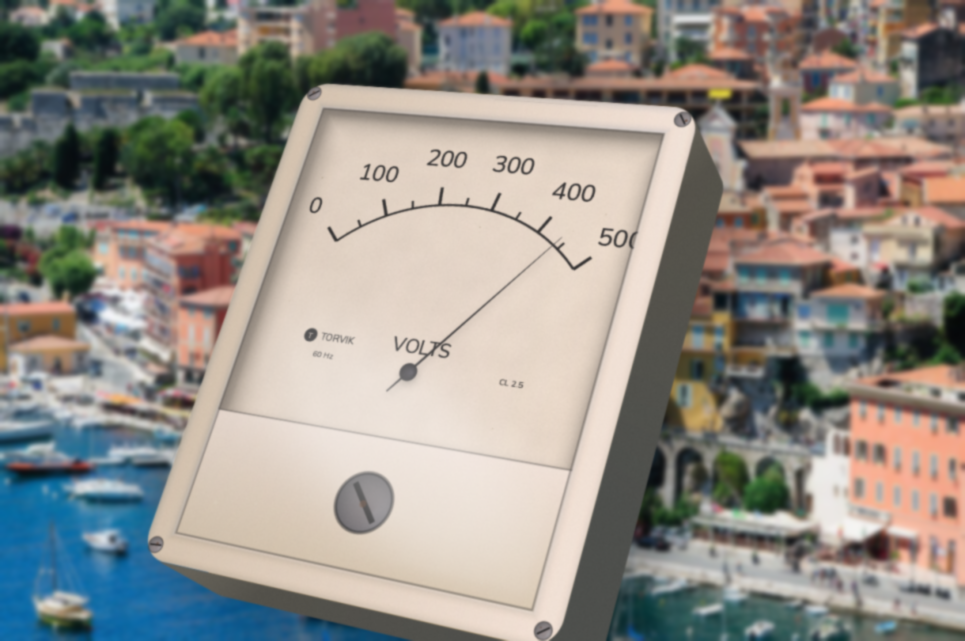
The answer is value=450 unit=V
